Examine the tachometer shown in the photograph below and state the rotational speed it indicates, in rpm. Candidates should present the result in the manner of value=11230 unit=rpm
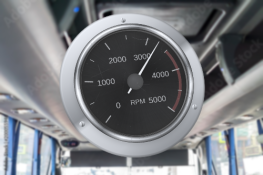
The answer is value=3250 unit=rpm
